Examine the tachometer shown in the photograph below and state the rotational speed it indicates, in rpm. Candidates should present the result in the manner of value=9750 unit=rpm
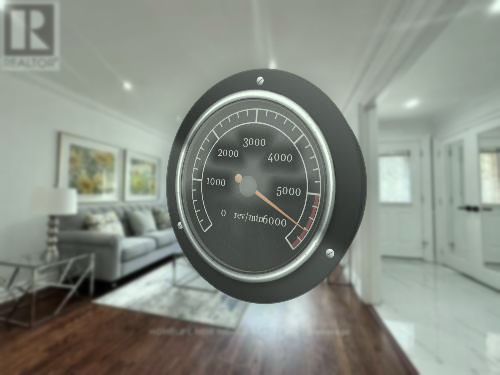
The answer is value=5600 unit=rpm
